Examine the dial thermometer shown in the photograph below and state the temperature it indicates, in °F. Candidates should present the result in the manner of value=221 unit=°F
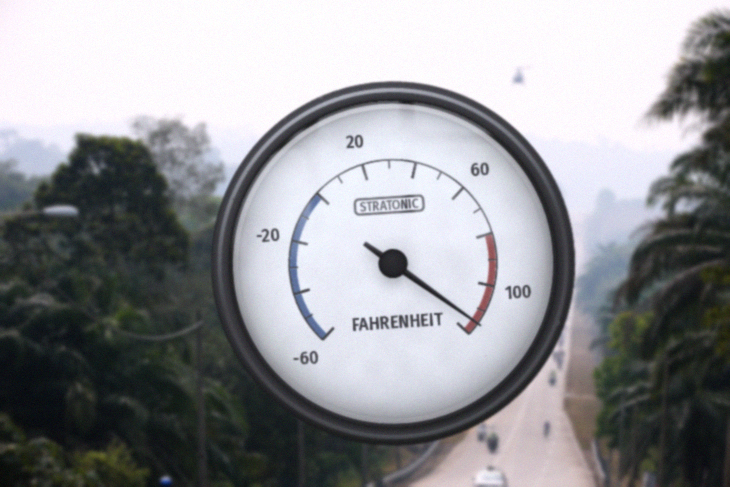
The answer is value=115 unit=°F
